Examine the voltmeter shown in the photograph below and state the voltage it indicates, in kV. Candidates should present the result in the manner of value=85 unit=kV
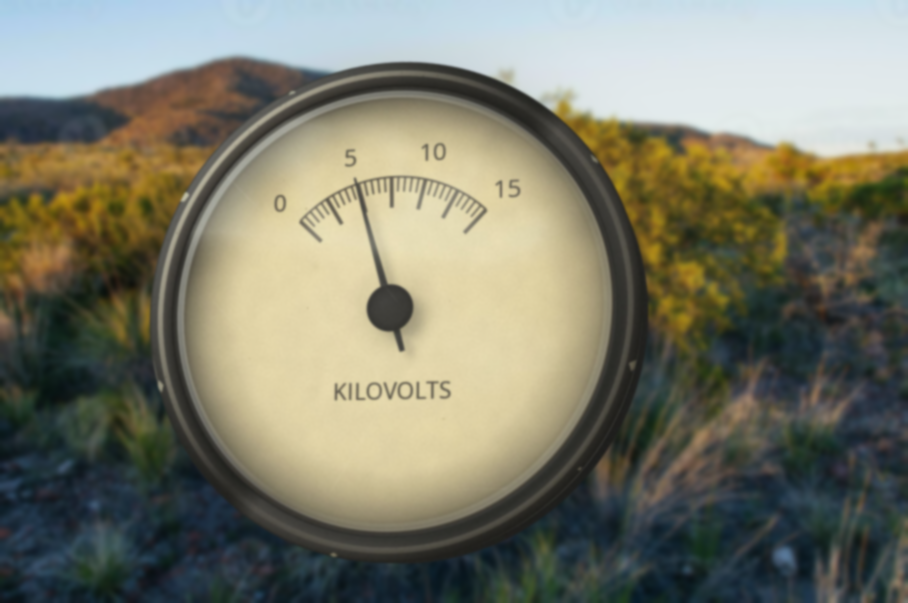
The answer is value=5 unit=kV
